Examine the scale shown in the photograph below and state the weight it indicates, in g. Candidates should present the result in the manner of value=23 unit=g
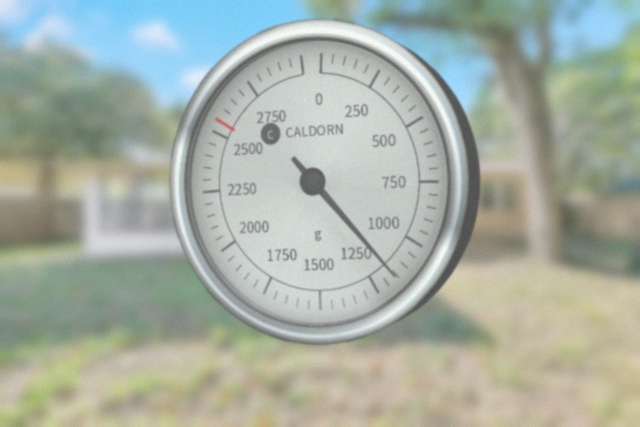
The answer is value=1150 unit=g
